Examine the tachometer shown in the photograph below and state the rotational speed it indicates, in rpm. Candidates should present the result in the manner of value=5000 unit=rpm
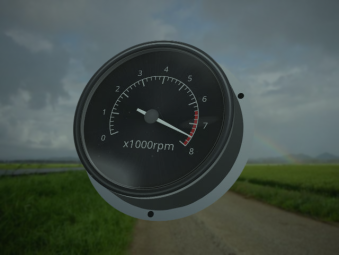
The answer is value=7600 unit=rpm
